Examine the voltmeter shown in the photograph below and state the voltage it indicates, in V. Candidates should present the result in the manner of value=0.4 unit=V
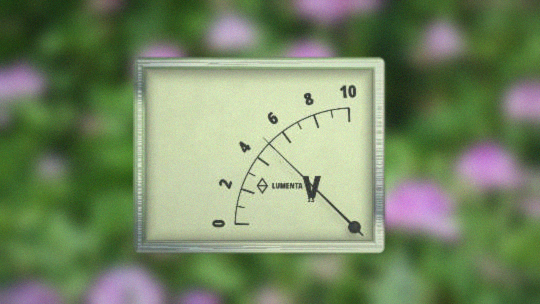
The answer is value=5 unit=V
